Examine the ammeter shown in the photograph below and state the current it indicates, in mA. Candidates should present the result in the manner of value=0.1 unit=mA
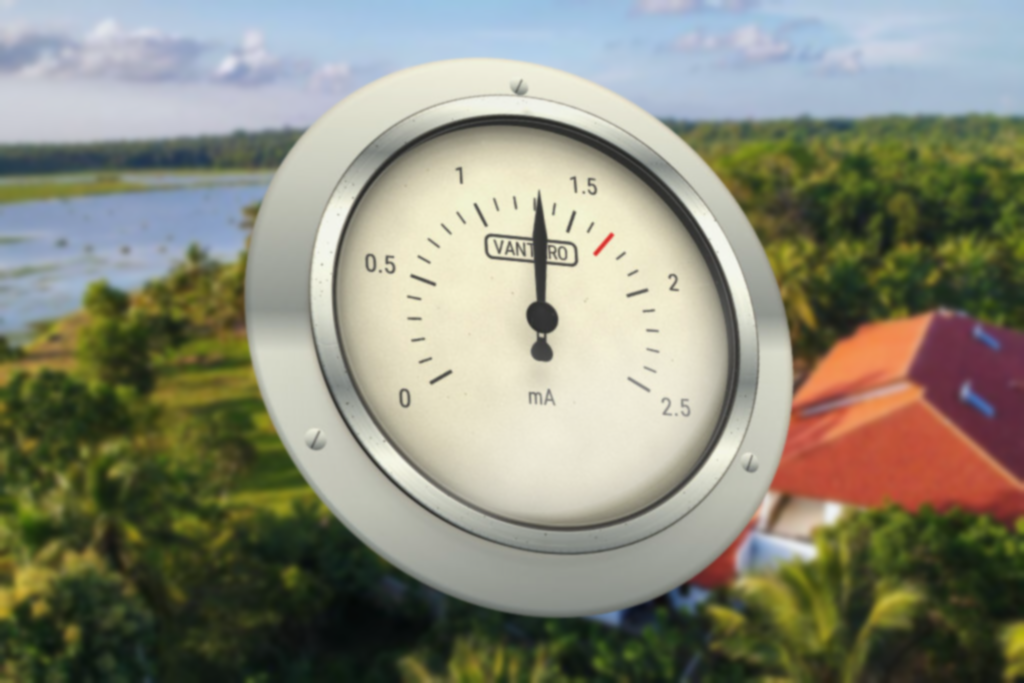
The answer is value=1.3 unit=mA
